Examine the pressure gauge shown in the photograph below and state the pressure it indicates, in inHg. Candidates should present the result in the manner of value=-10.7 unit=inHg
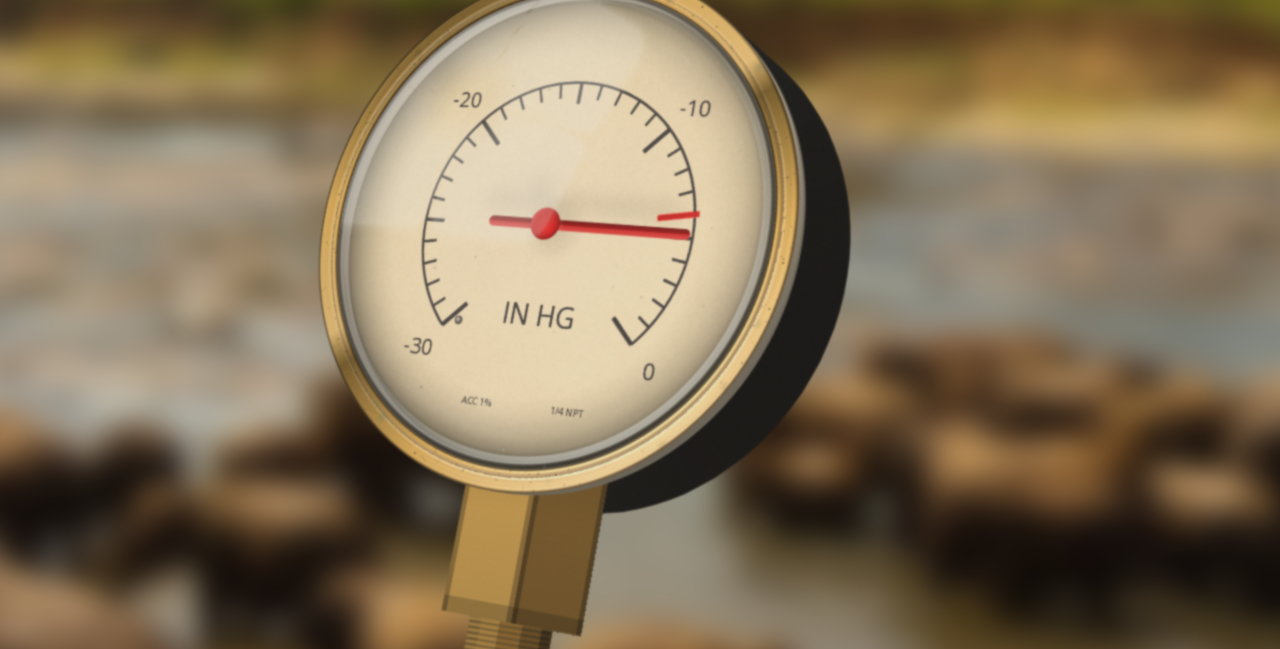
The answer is value=-5 unit=inHg
